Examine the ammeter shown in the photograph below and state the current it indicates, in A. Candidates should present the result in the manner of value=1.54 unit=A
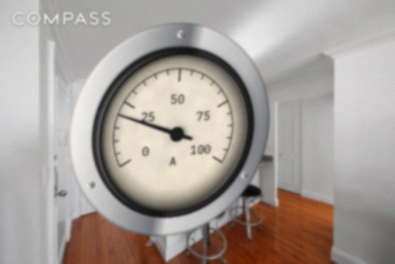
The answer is value=20 unit=A
